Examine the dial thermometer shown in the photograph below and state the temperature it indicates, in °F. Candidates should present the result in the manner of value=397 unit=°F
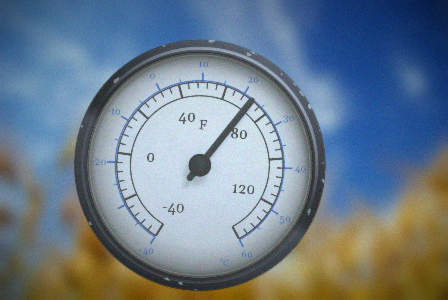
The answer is value=72 unit=°F
